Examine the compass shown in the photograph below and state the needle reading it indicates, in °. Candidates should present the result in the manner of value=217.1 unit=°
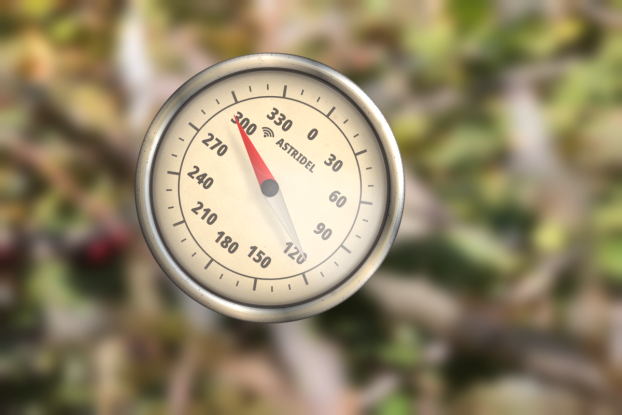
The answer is value=295 unit=°
